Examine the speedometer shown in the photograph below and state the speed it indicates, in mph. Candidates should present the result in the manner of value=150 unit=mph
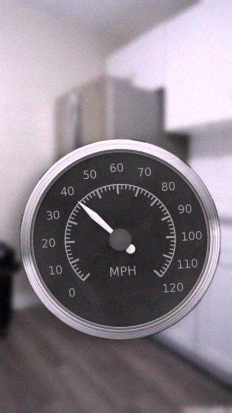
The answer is value=40 unit=mph
